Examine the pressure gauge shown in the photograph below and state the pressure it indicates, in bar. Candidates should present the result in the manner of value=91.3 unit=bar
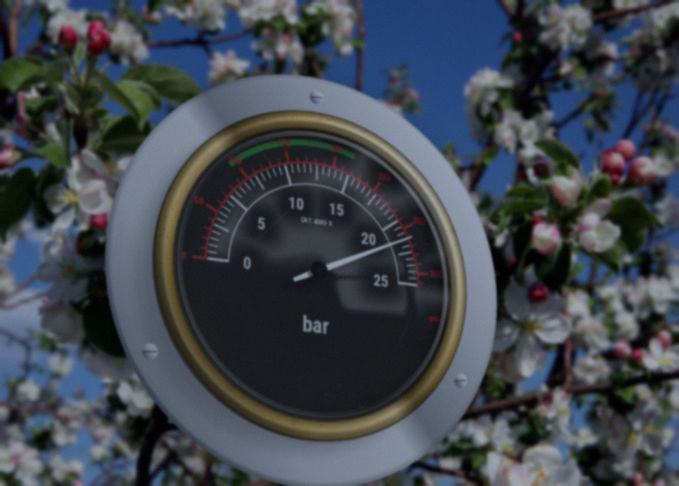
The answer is value=21.5 unit=bar
